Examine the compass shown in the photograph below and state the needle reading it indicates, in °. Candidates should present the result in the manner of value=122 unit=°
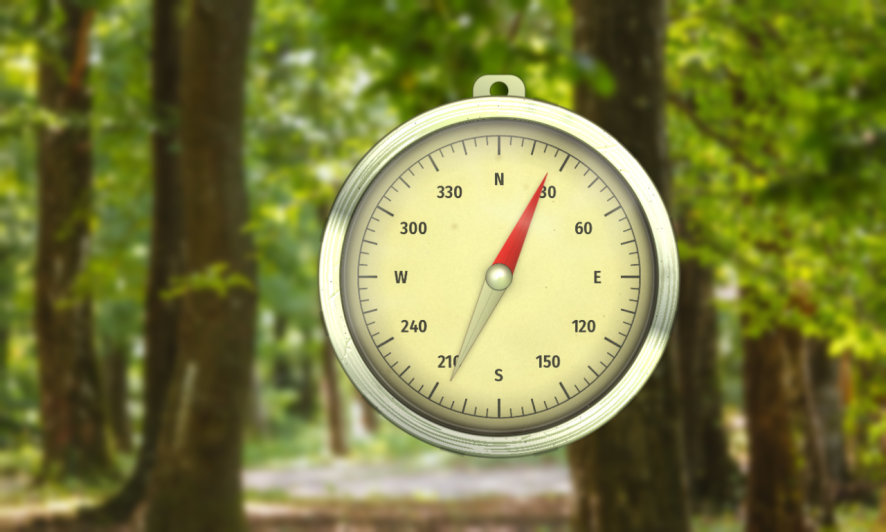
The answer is value=25 unit=°
